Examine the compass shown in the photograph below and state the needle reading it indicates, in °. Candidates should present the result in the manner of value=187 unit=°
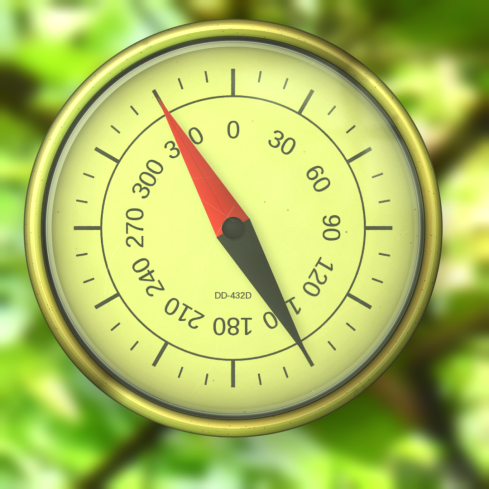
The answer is value=330 unit=°
